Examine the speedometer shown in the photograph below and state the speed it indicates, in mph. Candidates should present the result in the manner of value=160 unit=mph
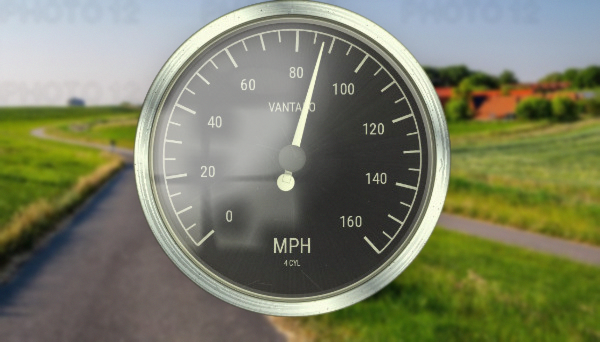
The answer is value=87.5 unit=mph
